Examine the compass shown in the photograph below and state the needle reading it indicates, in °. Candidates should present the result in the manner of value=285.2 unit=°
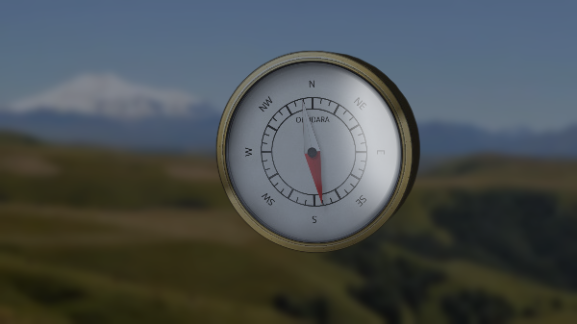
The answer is value=170 unit=°
